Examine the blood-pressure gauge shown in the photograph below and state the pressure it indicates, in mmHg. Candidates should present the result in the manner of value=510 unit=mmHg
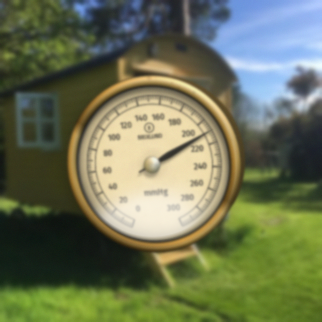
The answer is value=210 unit=mmHg
